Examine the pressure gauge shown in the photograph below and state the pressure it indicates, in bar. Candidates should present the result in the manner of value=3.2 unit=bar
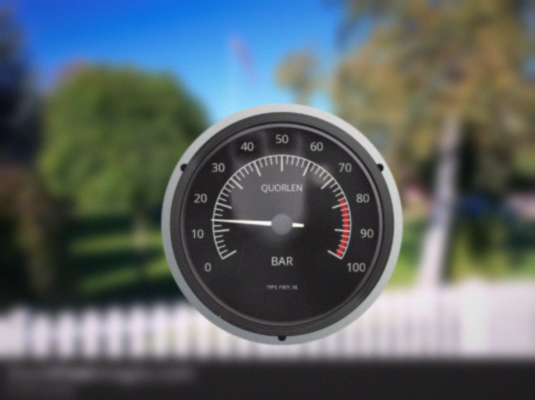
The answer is value=14 unit=bar
